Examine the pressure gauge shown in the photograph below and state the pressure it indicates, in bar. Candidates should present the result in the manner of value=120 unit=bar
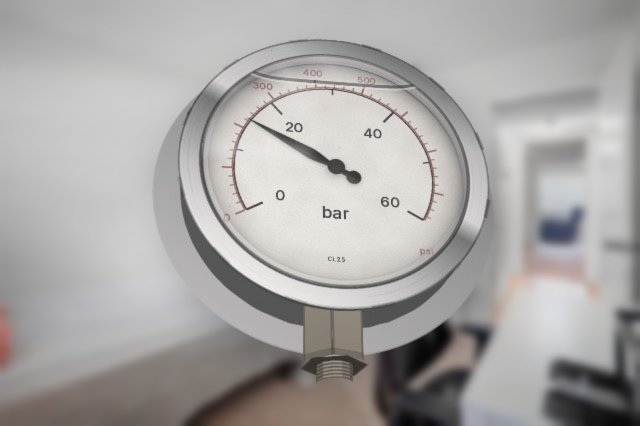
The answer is value=15 unit=bar
